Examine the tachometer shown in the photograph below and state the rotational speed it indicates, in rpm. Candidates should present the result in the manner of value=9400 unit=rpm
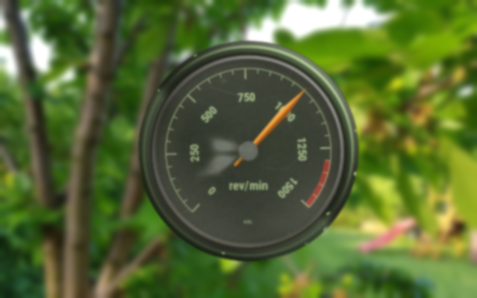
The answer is value=1000 unit=rpm
